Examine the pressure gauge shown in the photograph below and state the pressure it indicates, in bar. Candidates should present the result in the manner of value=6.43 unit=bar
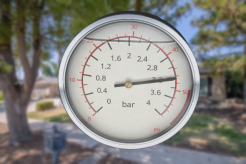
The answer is value=3.2 unit=bar
